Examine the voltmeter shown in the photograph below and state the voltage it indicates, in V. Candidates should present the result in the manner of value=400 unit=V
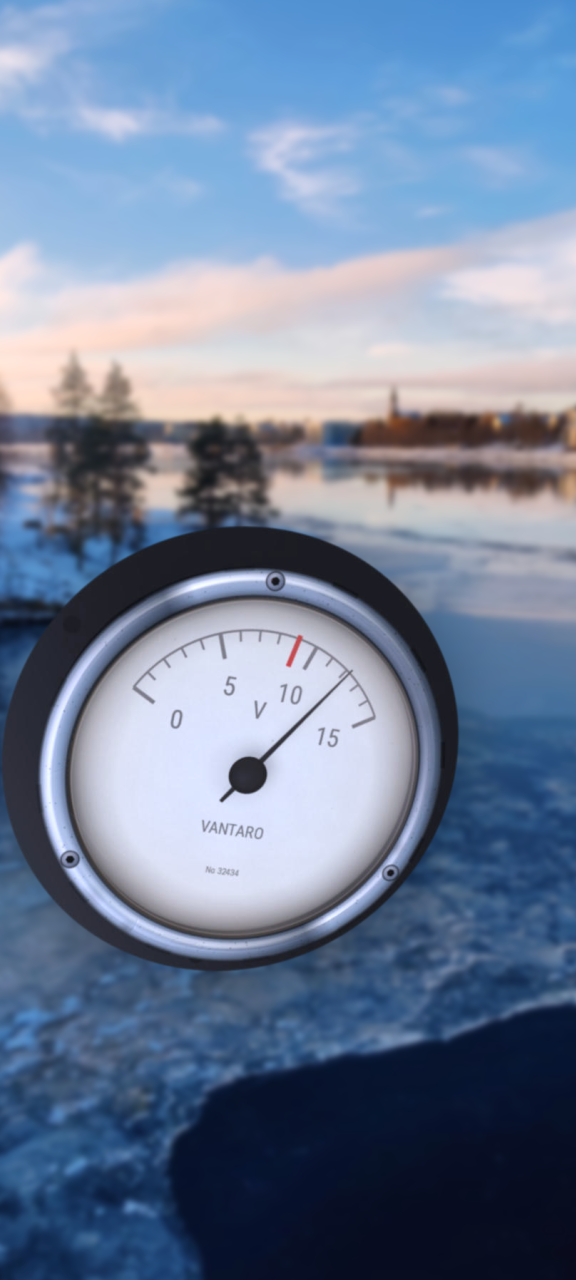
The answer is value=12 unit=V
